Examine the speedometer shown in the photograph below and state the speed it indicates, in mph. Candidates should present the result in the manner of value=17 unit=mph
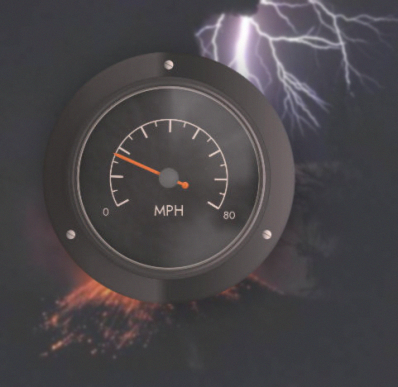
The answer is value=17.5 unit=mph
